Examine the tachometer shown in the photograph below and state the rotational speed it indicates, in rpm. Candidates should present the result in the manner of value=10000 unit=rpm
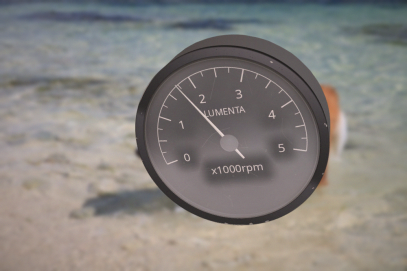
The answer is value=1750 unit=rpm
